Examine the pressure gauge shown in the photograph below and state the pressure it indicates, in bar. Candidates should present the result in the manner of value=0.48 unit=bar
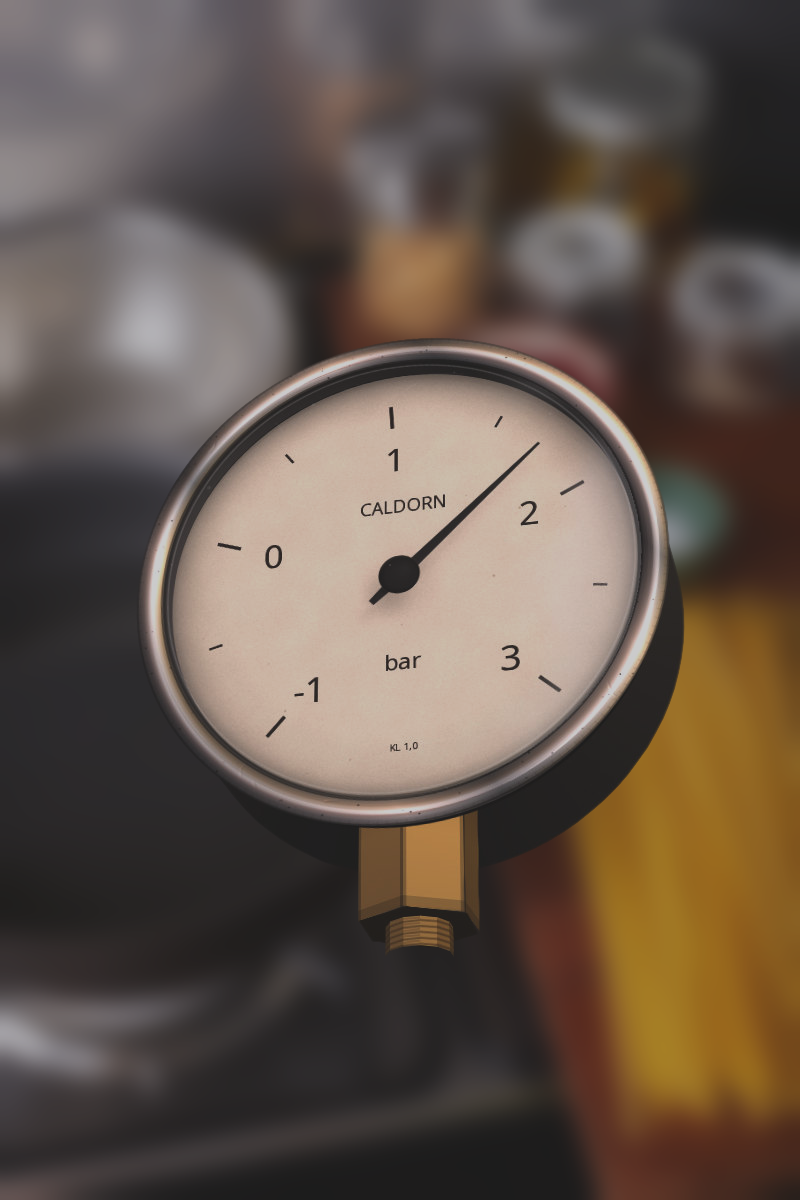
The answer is value=1.75 unit=bar
